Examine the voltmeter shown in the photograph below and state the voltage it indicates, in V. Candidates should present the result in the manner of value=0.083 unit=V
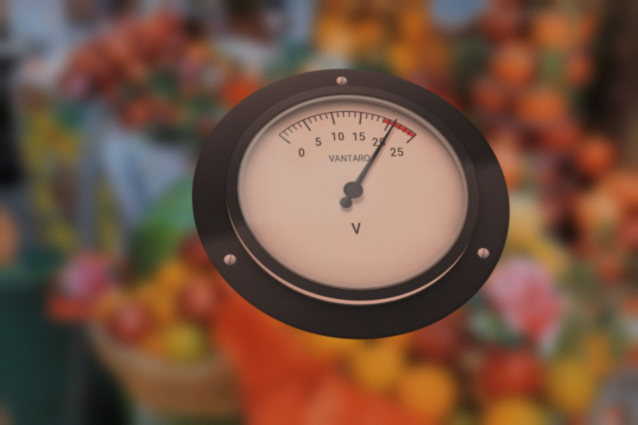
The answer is value=21 unit=V
